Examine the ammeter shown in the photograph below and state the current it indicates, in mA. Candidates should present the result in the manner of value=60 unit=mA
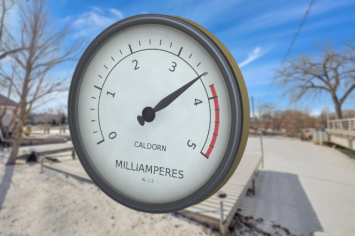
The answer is value=3.6 unit=mA
